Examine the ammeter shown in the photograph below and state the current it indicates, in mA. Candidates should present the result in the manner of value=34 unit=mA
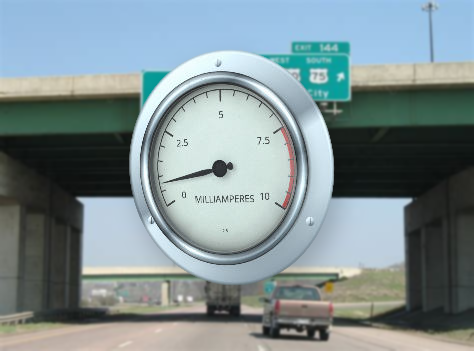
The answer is value=0.75 unit=mA
